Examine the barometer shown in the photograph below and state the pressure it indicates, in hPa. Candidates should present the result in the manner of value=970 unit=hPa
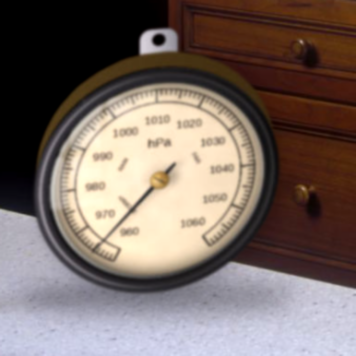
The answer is value=965 unit=hPa
